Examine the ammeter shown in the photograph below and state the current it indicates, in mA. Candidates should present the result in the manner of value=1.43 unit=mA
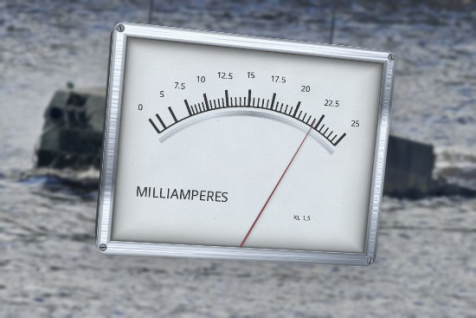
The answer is value=22 unit=mA
